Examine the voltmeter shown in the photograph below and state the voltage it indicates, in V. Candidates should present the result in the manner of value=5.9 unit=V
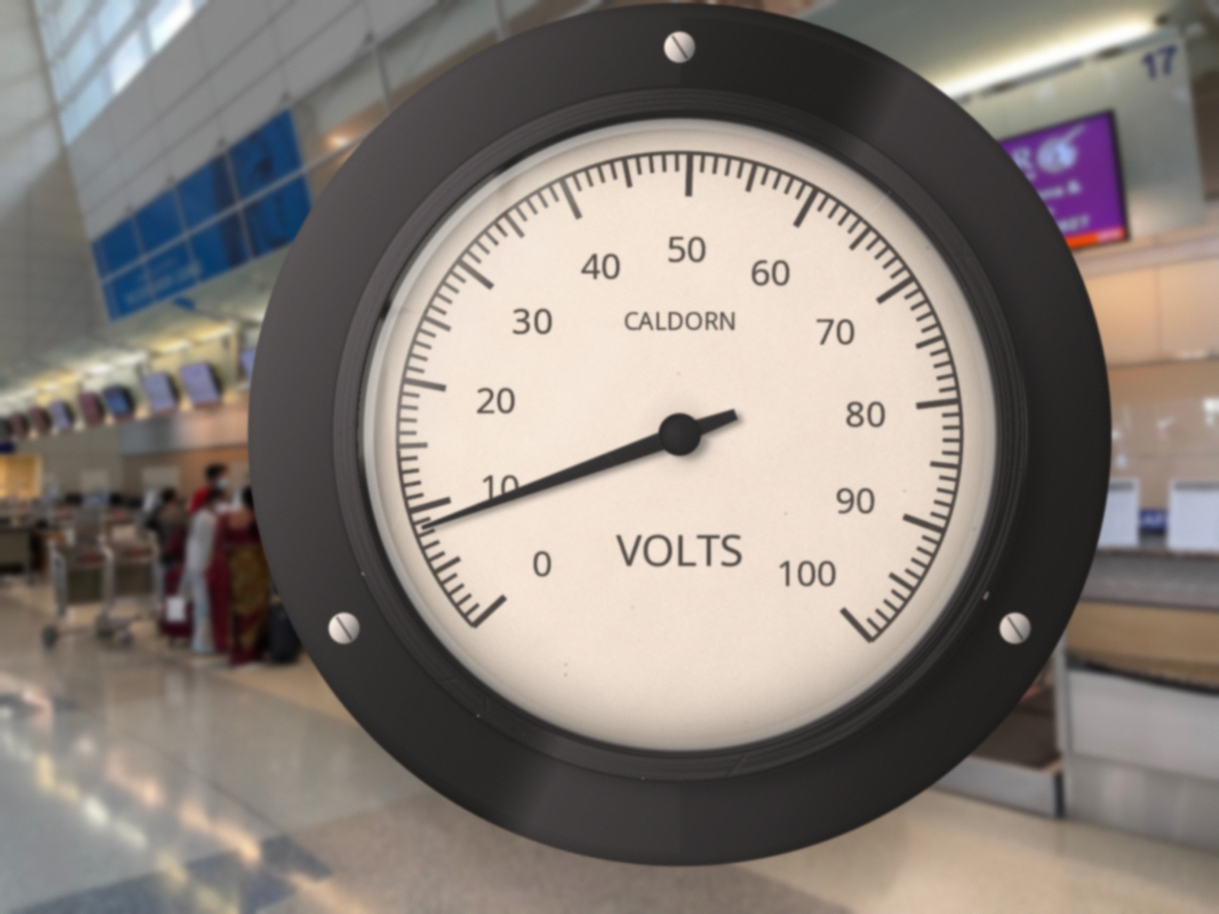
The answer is value=8.5 unit=V
